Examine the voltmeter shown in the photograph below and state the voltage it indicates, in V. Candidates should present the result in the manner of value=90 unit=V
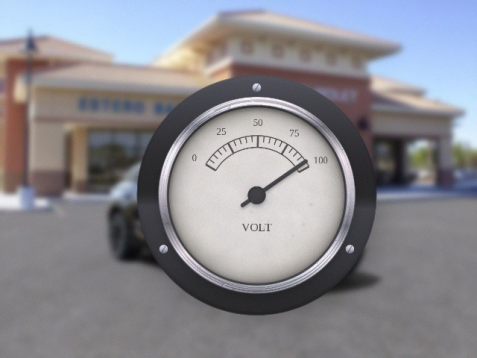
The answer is value=95 unit=V
